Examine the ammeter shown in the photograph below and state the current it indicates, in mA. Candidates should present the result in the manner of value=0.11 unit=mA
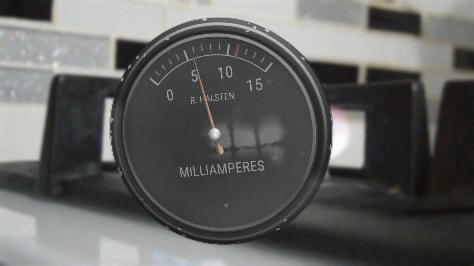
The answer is value=6 unit=mA
